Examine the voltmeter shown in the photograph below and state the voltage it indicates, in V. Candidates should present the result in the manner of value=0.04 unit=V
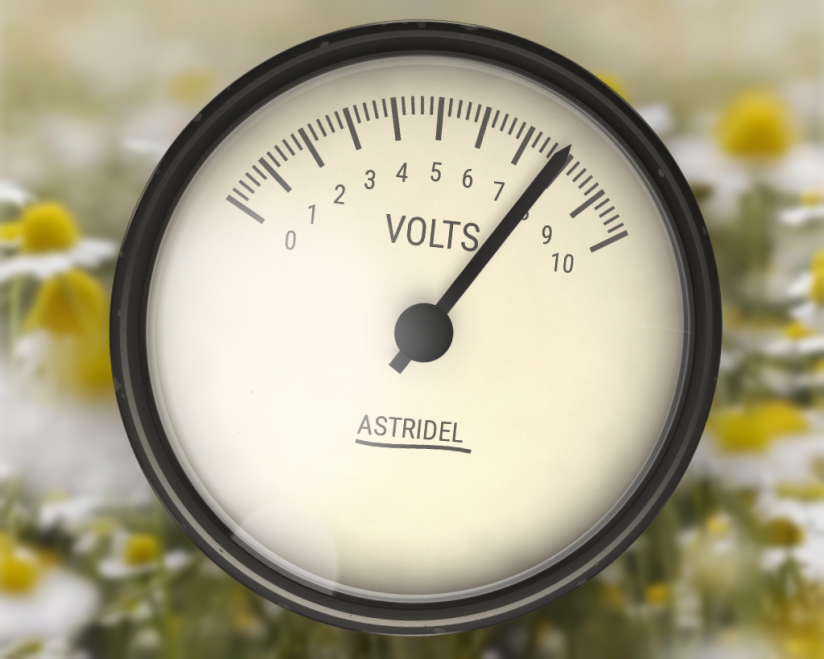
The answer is value=7.8 unit=V
